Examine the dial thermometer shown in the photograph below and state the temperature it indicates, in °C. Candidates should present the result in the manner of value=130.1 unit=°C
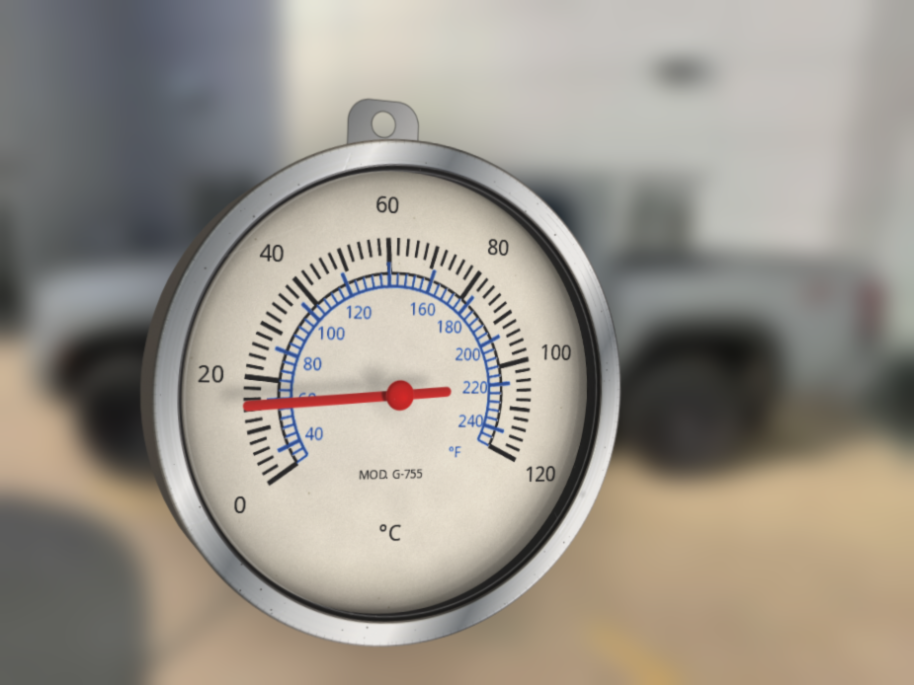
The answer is value=15 unit=°C
